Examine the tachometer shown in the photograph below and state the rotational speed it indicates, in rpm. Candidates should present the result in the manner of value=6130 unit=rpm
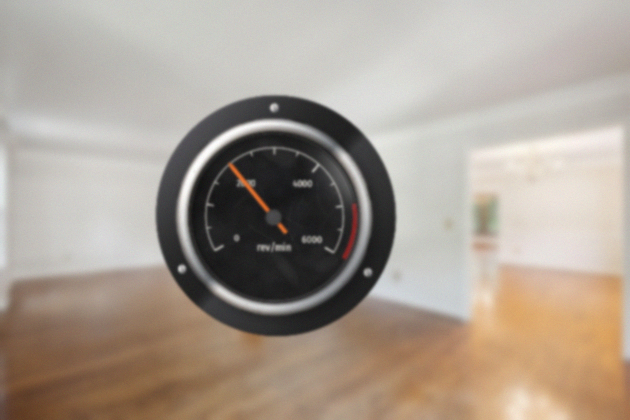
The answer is value=2000 unit=rpm
